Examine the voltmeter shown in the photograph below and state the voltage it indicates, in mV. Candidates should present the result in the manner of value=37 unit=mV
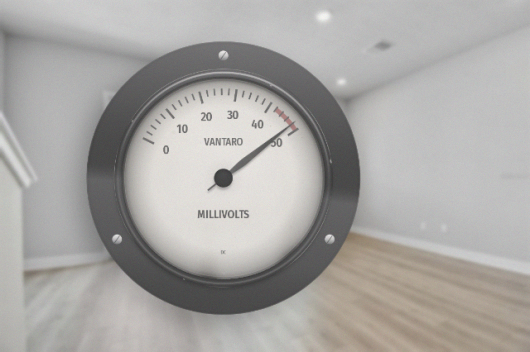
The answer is value=48 unit=mV
